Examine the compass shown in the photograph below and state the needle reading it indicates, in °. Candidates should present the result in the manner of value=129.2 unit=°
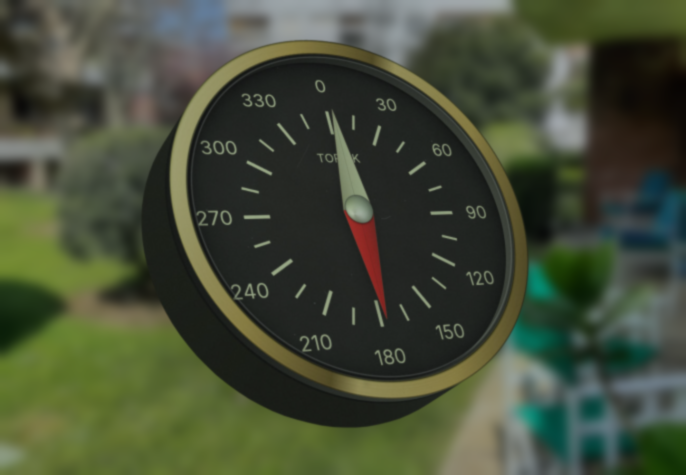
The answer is value=180 unit=°
